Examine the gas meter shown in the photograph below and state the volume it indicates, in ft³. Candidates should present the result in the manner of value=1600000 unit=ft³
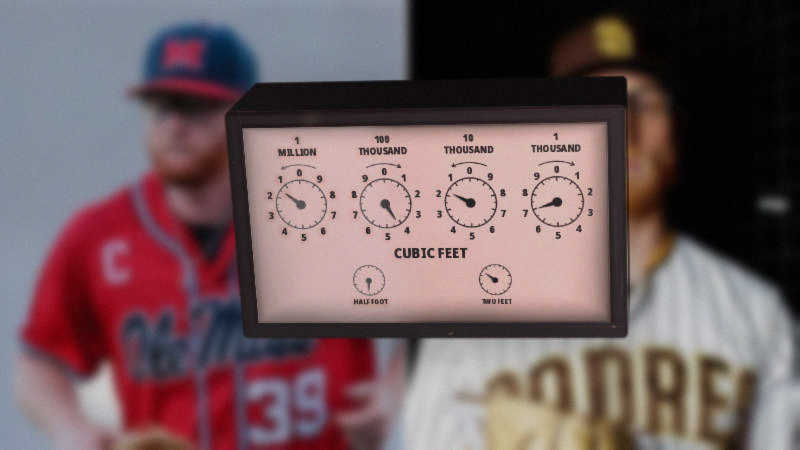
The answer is value=141700 unit=ft³
